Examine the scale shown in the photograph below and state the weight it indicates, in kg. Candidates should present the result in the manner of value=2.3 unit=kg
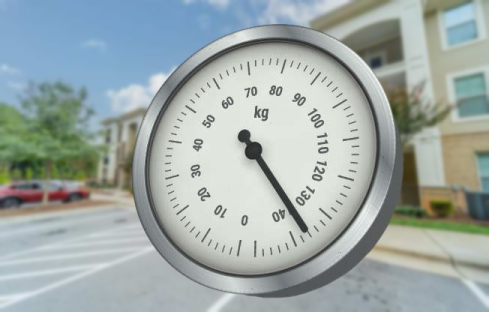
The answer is value=136 unit=kg
